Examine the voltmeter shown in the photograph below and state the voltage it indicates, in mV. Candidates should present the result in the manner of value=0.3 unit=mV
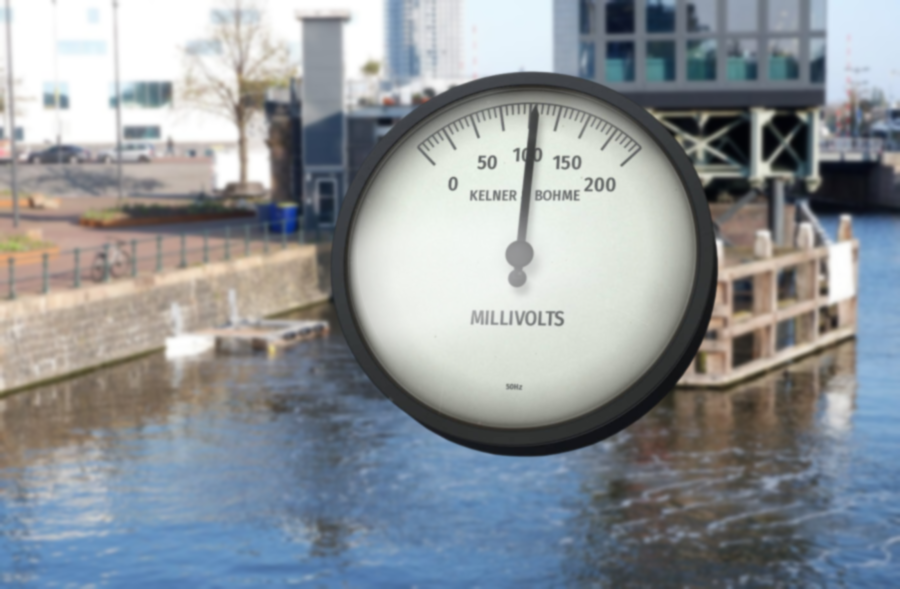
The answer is value=105 unit=mV
